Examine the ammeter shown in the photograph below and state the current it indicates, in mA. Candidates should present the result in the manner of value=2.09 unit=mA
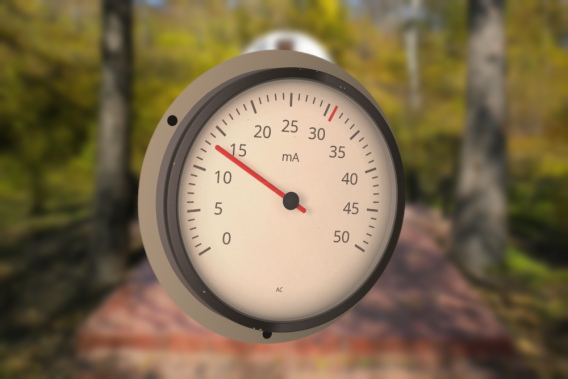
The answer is value=13 unit=mA
